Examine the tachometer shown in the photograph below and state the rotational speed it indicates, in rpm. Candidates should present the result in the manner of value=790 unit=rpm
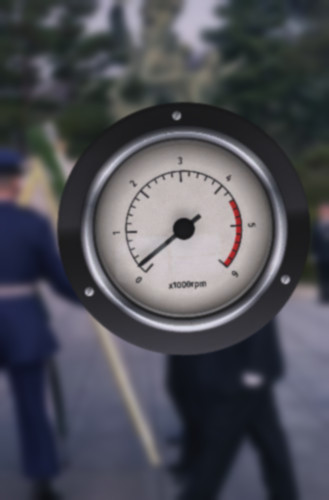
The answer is value=200 unit=rpm
